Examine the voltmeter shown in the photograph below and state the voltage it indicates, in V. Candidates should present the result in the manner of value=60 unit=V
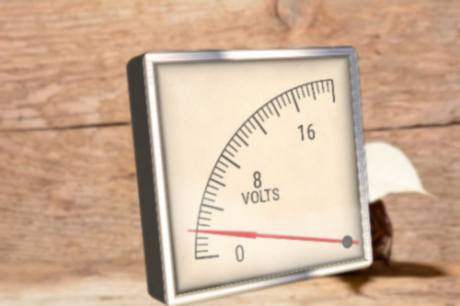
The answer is value=2 unit=V
